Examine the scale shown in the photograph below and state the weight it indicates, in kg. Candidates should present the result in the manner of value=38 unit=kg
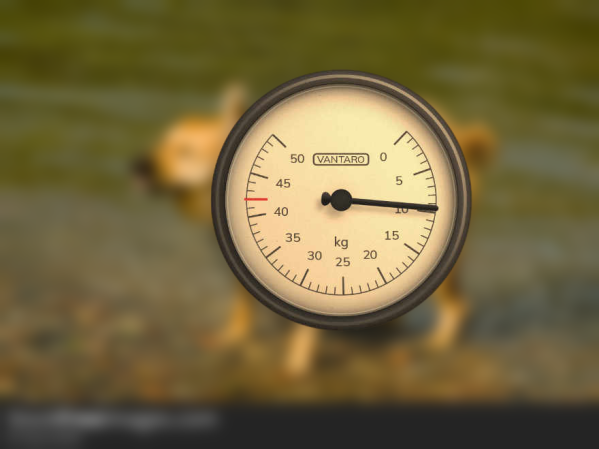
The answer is value=9.5 unit=kg
